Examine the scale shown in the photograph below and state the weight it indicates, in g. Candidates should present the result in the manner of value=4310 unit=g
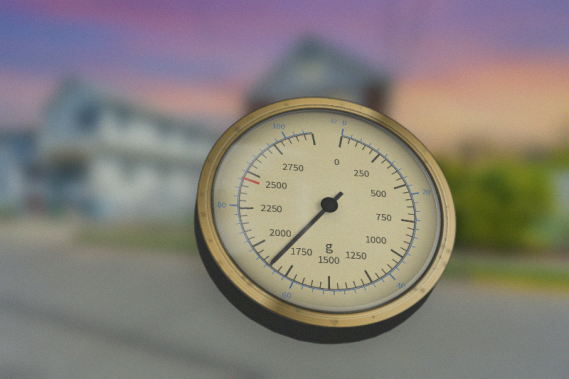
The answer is value=1850 unit=g
